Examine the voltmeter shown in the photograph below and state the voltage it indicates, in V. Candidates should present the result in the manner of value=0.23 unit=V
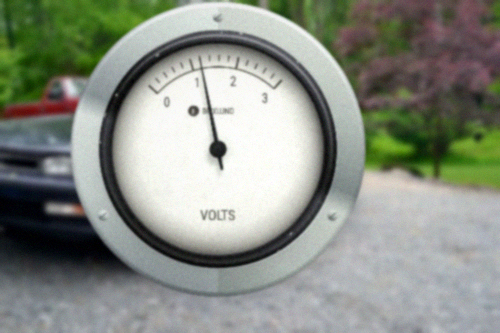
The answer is value=1.2 unit=V
